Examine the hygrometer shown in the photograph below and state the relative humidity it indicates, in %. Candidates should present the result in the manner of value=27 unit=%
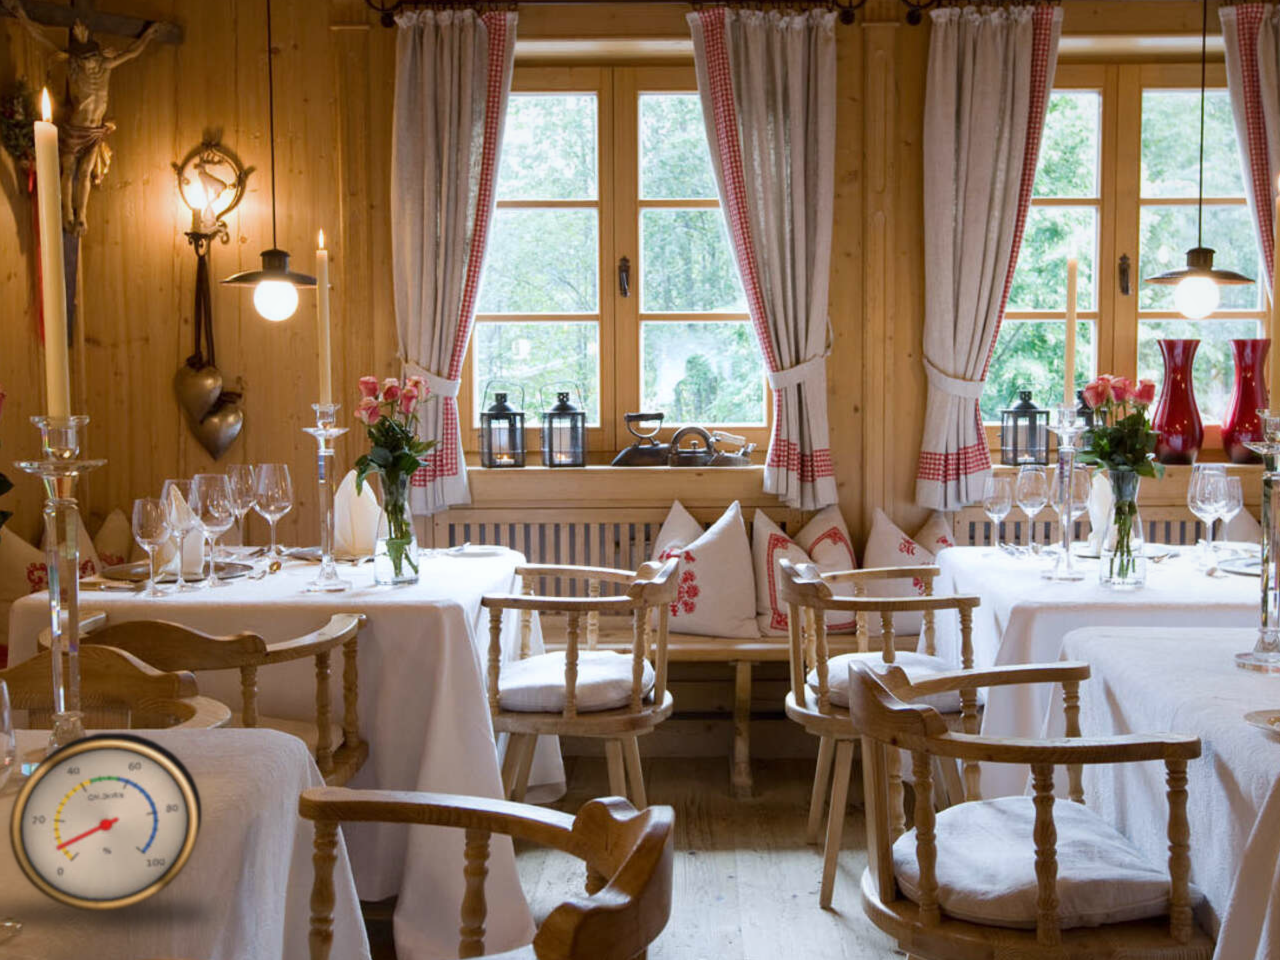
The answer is value=8 unit=%
